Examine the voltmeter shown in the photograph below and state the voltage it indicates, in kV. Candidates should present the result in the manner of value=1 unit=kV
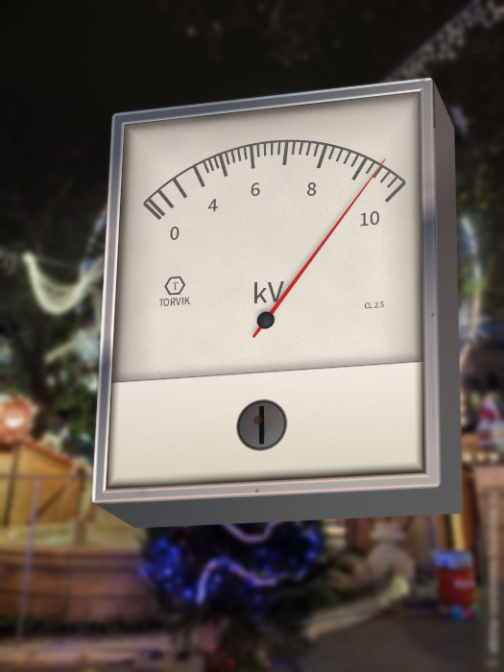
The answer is value=9.4 unit=kV
